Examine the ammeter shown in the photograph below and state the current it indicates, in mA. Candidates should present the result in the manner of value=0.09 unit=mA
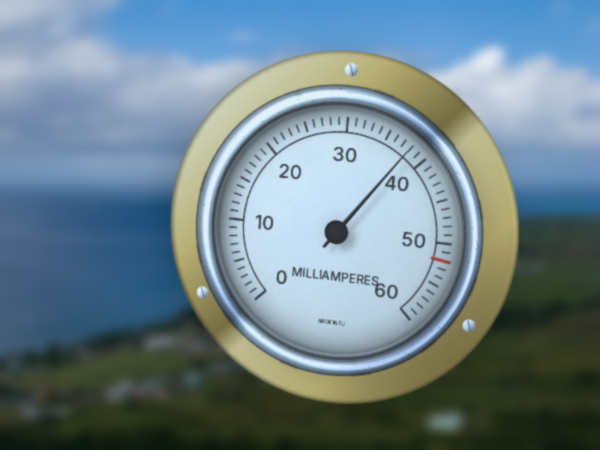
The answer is value=38 unit=mA
